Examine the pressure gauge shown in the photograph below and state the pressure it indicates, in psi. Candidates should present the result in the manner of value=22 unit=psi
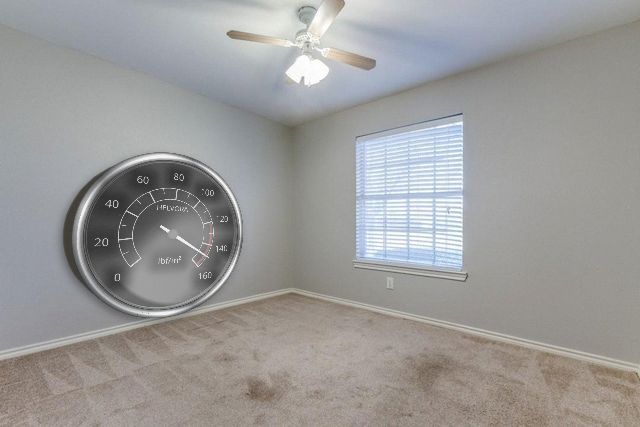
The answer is value=150 unit=psi
